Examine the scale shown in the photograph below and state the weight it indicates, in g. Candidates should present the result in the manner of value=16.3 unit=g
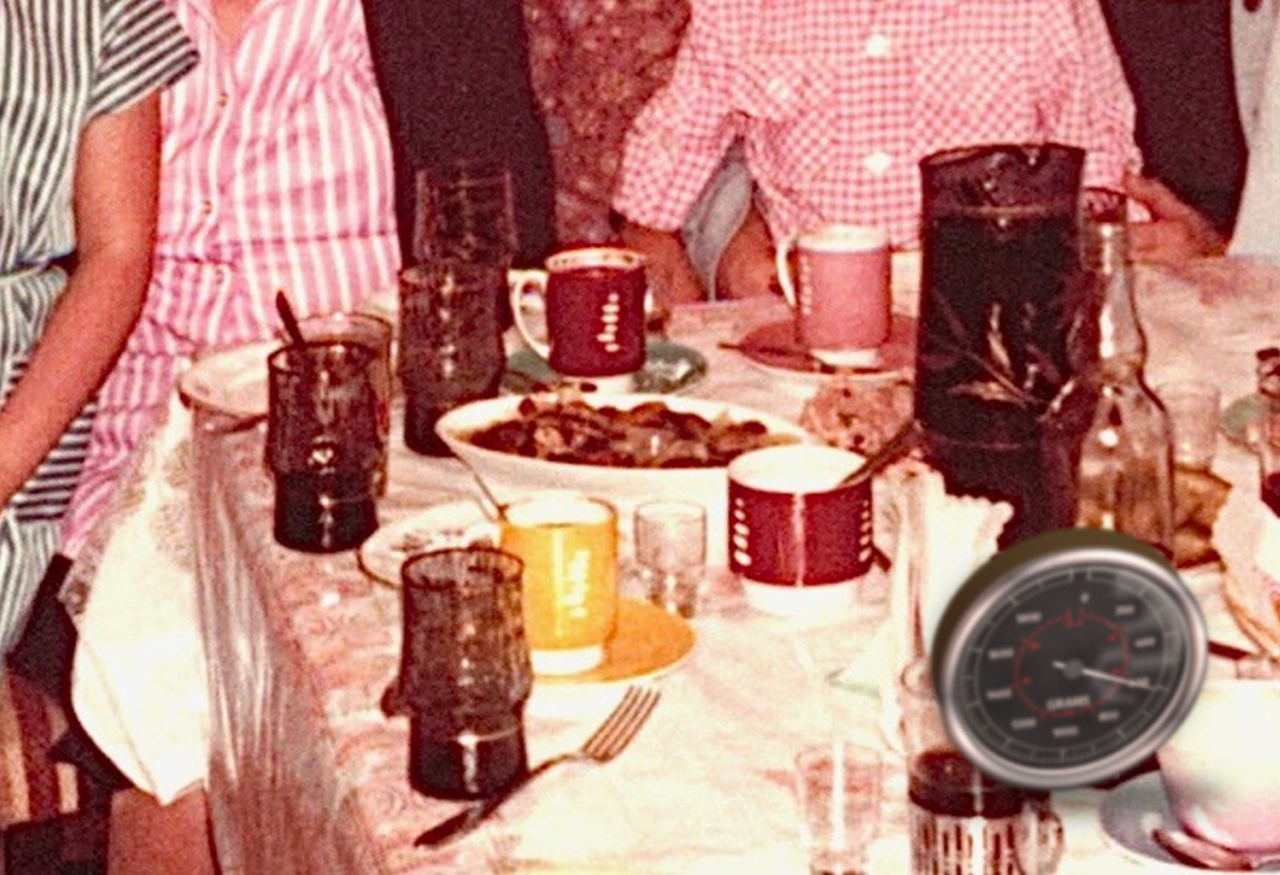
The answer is value=600 unit=g
